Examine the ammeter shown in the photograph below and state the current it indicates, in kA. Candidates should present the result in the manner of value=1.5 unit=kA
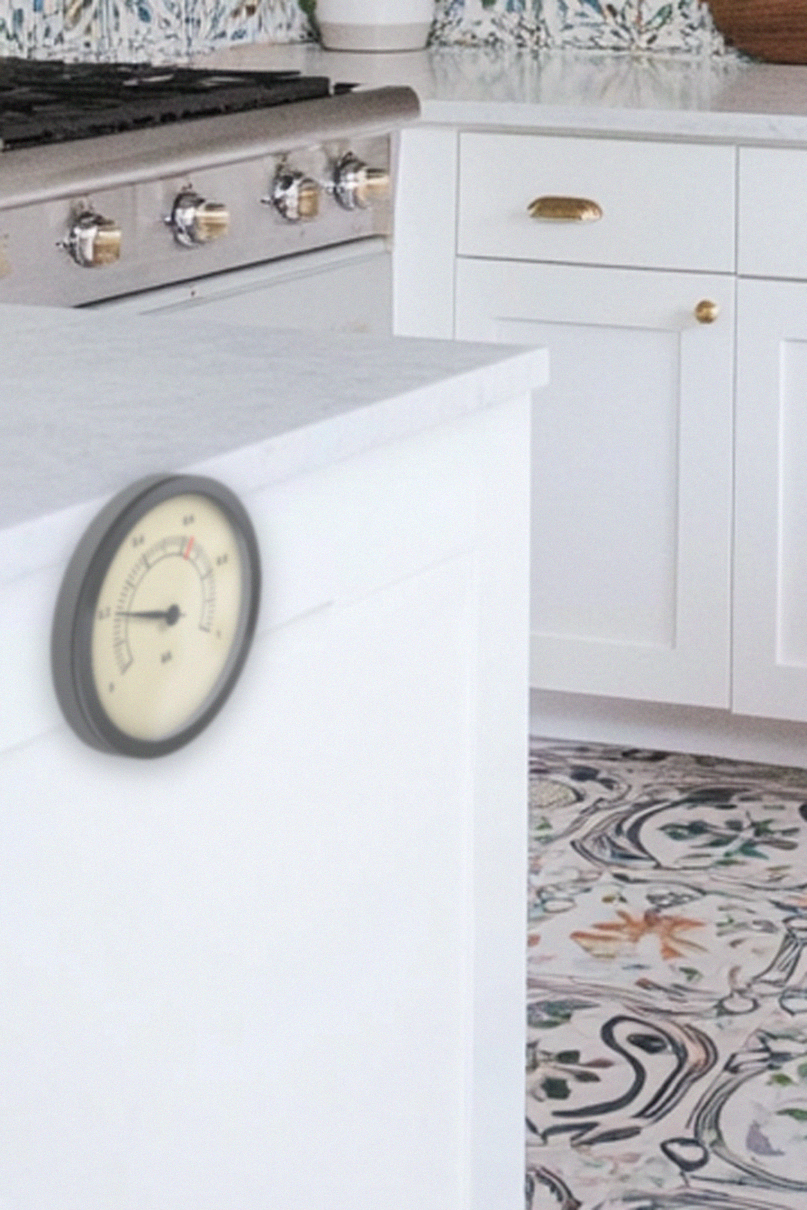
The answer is value=0.2 unit=kA
